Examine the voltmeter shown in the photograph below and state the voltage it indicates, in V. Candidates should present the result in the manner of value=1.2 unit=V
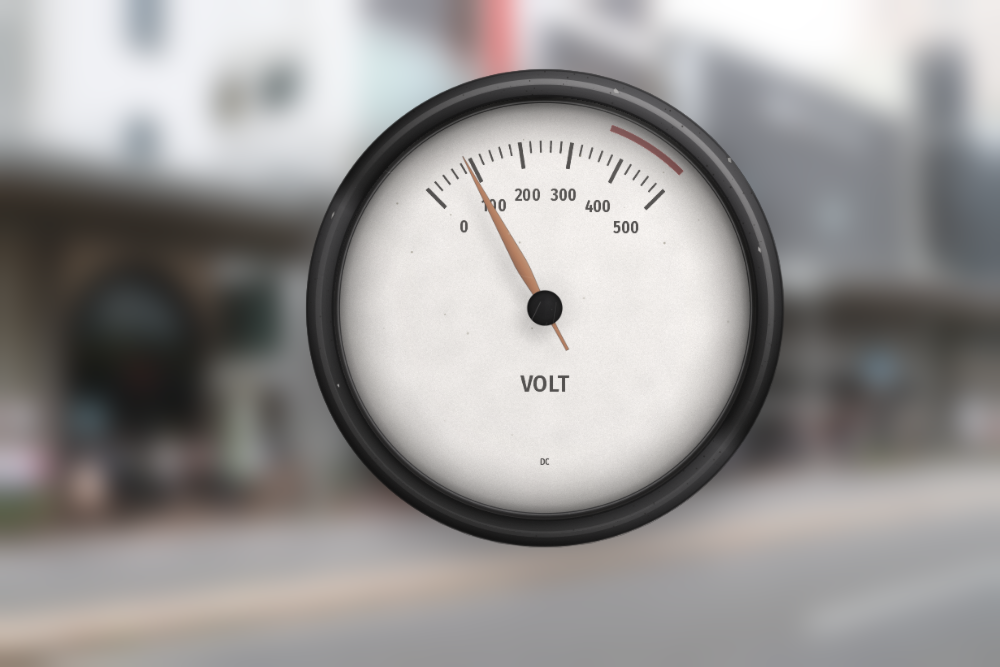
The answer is value=90 unit=V
